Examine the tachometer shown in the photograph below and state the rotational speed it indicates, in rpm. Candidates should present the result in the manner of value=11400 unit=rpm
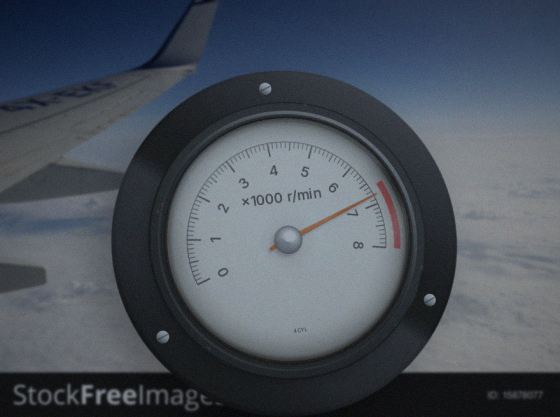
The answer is value=6800 unit=rpm
